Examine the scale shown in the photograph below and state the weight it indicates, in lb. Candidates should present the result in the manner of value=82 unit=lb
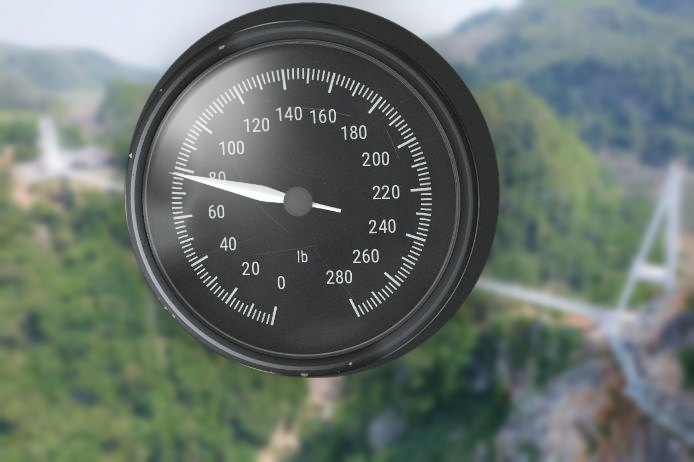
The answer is value=78 unit=lb
